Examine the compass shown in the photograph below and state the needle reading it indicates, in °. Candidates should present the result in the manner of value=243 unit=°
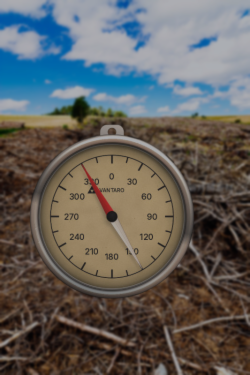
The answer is value=330 unit=°
